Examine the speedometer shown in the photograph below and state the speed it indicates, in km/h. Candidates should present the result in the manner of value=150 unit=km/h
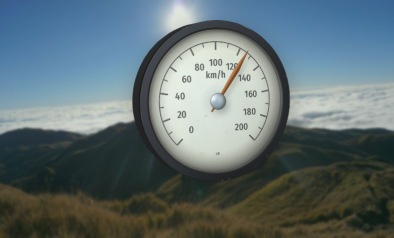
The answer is value=125 unit=km/h
